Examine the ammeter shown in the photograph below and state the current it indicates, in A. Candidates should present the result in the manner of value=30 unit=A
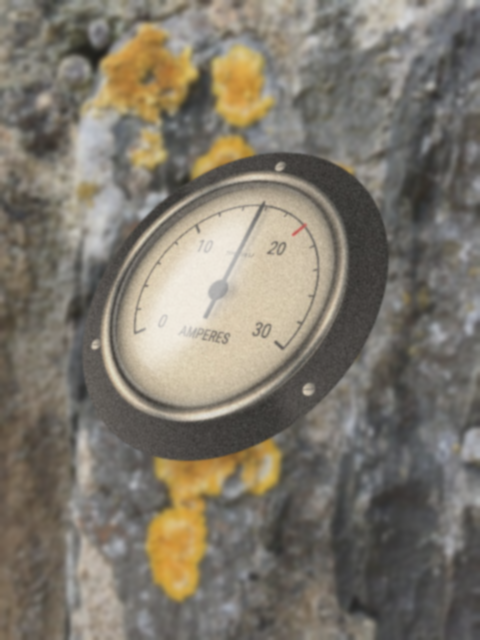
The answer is value=16 unit=A
